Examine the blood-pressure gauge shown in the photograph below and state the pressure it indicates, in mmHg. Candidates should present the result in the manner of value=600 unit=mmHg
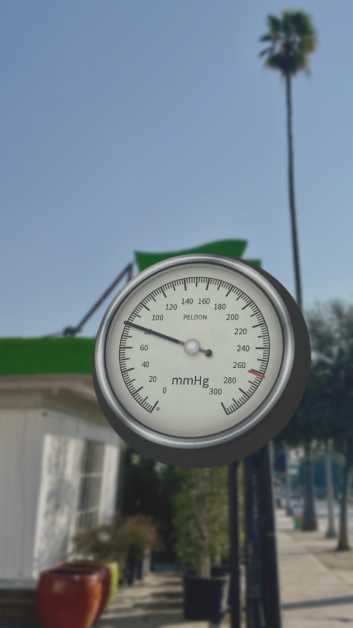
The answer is value=80 unit=mmHg
